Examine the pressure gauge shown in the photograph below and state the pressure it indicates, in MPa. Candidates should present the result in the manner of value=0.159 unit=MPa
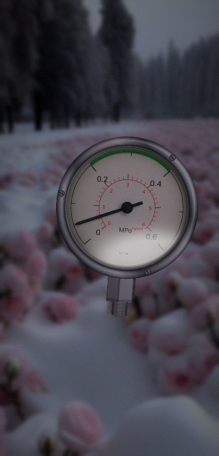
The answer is value=0.05 unit=MPa
